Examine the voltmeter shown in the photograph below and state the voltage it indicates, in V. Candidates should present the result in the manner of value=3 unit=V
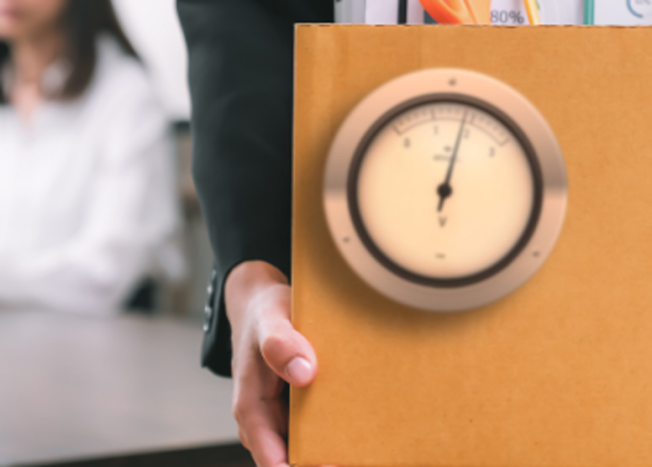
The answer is value=1.8 unit=V
